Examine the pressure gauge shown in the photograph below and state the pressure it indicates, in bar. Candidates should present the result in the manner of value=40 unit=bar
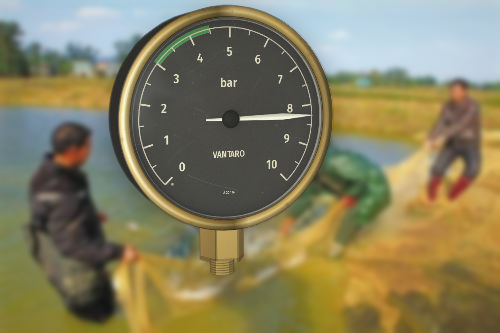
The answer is value=8.25 unit=bar
